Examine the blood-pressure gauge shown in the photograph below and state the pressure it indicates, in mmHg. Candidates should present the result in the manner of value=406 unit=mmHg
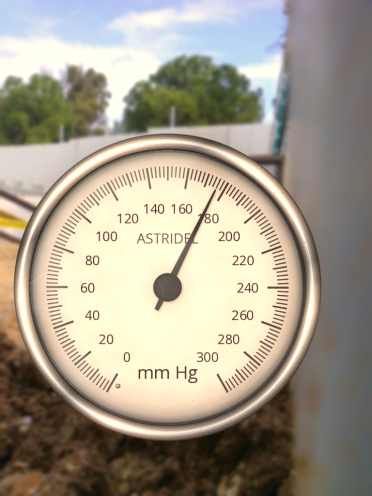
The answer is value=176 unit=mmHg
